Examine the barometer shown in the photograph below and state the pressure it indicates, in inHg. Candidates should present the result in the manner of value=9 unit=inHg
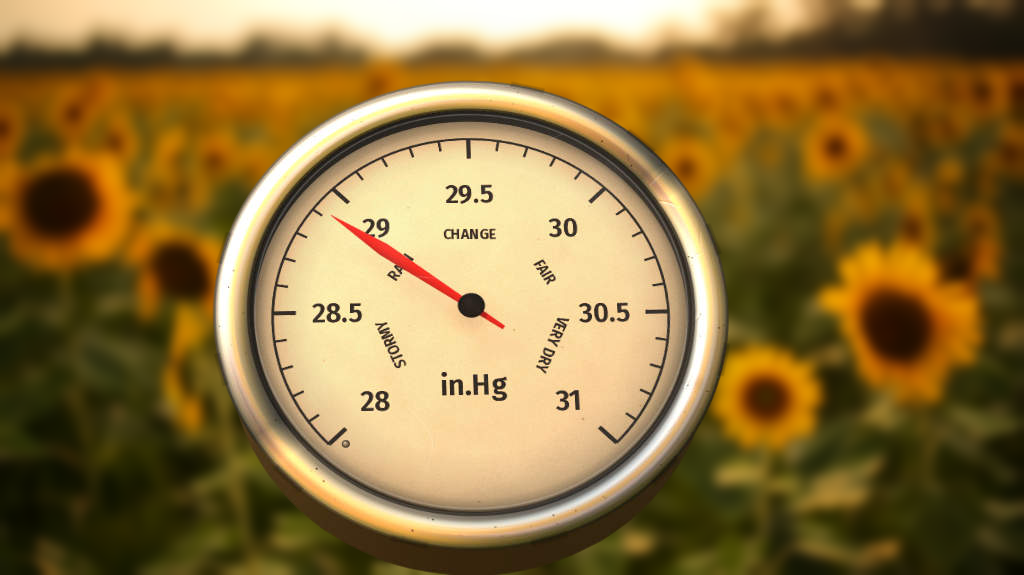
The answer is value=28.9 unit=inHg
